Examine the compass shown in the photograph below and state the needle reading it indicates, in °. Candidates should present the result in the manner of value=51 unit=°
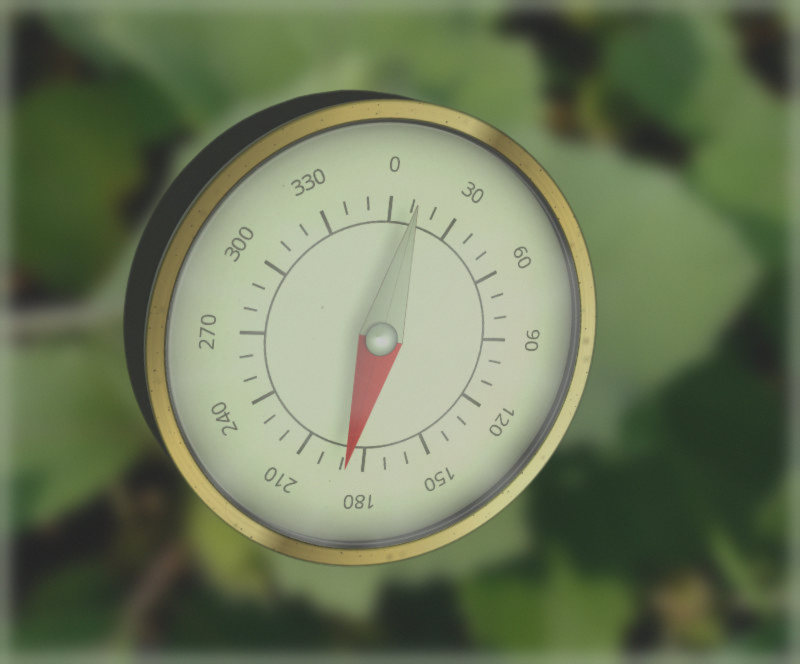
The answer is value=190 unit=°
